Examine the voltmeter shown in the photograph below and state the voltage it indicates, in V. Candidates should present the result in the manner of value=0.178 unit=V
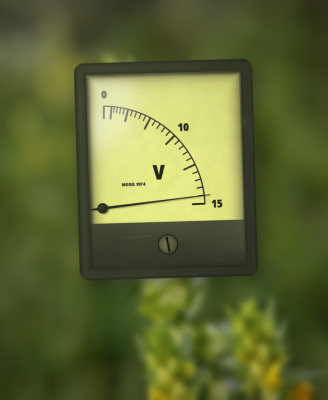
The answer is value=14.5 unit=V
